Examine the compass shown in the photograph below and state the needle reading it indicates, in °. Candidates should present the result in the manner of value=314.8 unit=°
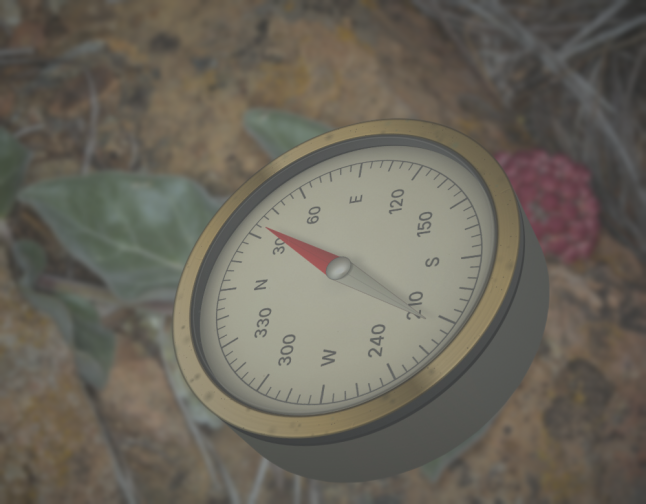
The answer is value=35 unit=°
